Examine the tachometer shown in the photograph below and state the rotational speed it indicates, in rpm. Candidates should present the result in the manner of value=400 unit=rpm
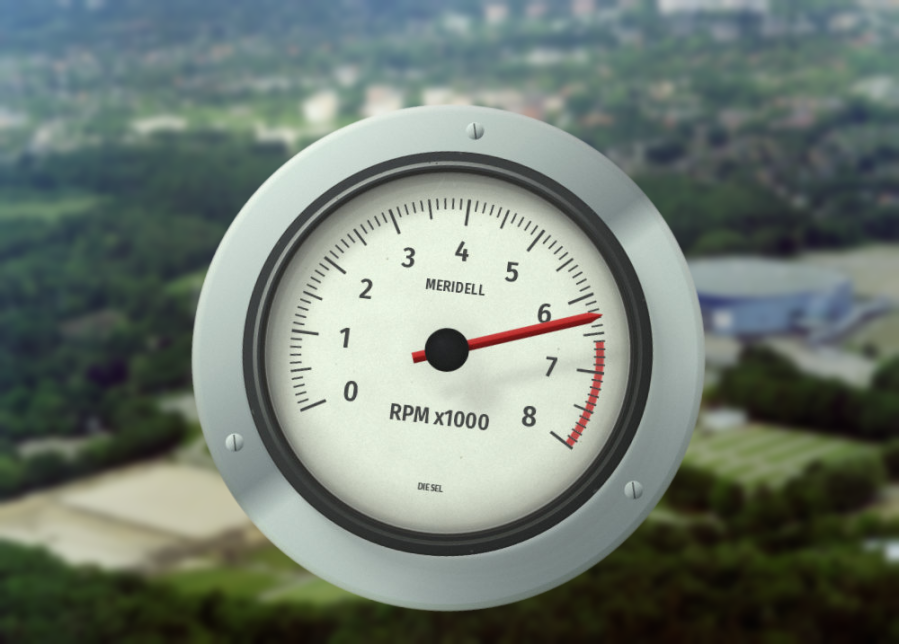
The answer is value=6300 unit=rpm
